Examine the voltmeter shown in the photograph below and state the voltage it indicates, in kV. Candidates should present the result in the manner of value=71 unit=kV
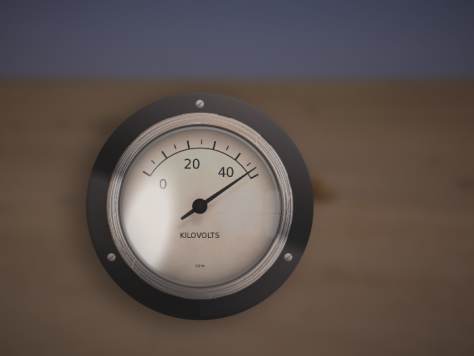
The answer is value=47.5 unit=kV
